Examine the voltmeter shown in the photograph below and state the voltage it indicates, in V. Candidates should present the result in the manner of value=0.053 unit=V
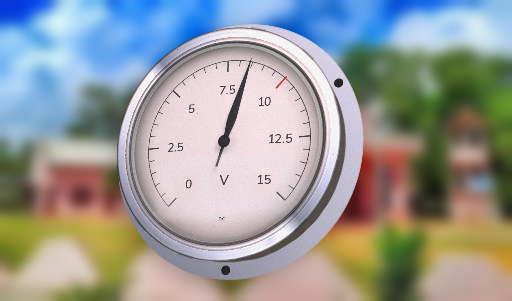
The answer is value=8.5 unit=V
